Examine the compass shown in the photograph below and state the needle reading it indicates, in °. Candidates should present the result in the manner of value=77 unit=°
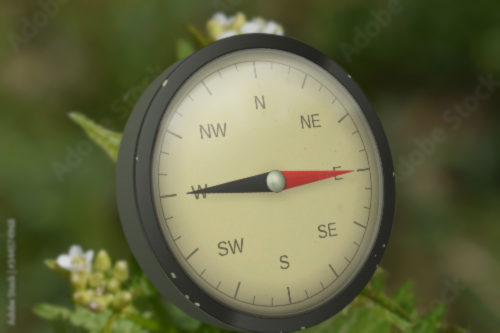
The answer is value=90 unit=°
